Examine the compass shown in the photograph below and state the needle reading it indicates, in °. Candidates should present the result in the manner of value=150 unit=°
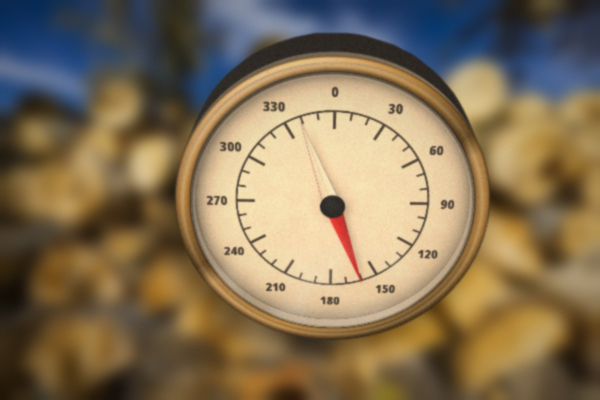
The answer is value=160 unit=°
